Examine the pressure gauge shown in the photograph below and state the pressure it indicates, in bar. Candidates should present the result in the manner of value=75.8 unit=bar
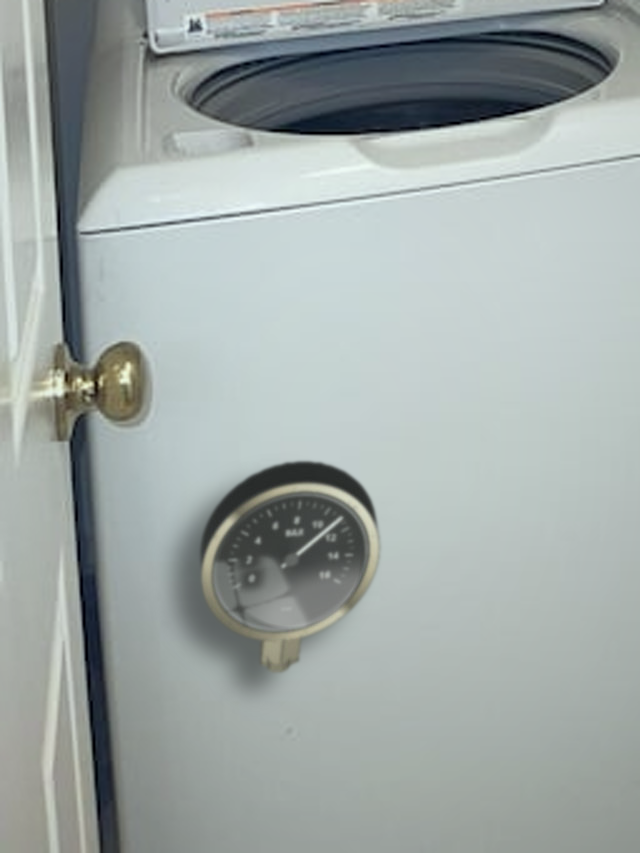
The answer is value=11 unit=bar
